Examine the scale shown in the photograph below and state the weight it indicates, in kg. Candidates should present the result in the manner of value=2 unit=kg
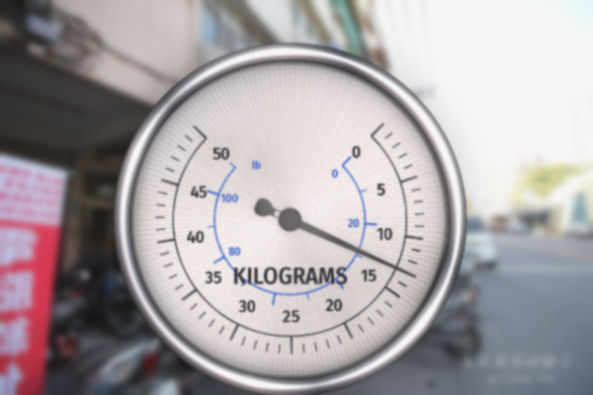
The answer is value=13 unit=kg
